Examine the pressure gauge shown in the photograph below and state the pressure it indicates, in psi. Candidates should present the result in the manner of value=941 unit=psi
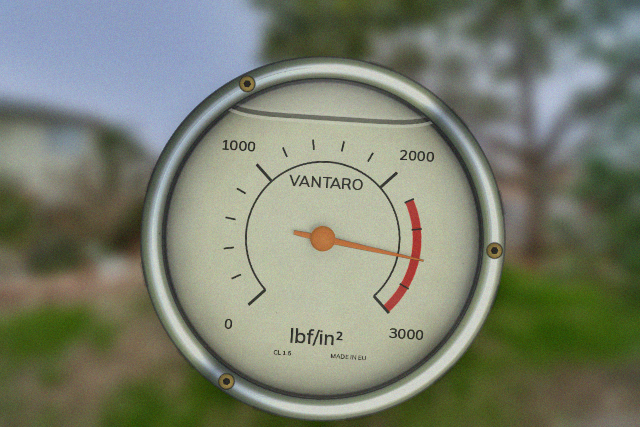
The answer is value=2600 unit=psi
